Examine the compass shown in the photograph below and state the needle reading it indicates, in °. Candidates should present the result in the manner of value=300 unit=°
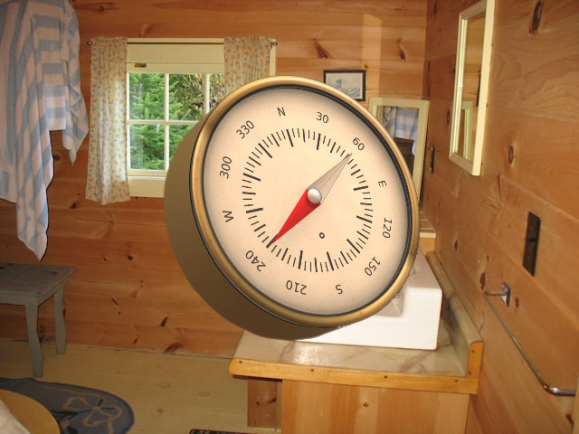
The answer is value=240 unit=°
